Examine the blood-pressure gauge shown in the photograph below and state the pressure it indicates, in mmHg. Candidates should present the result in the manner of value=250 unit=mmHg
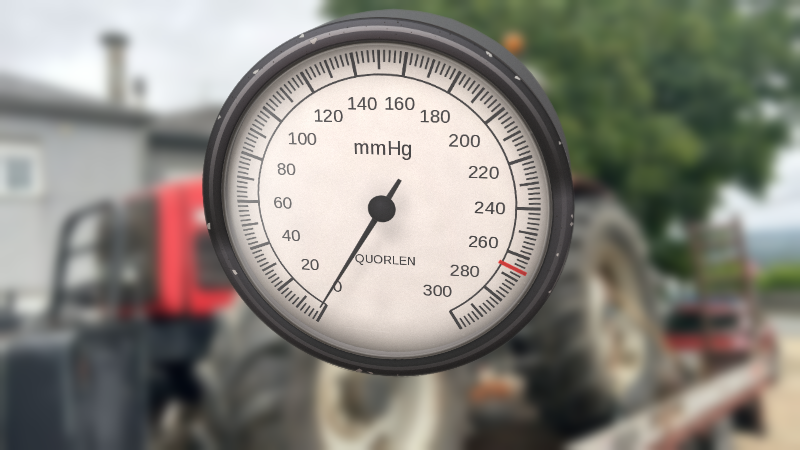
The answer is value=2 unit=mmHg
